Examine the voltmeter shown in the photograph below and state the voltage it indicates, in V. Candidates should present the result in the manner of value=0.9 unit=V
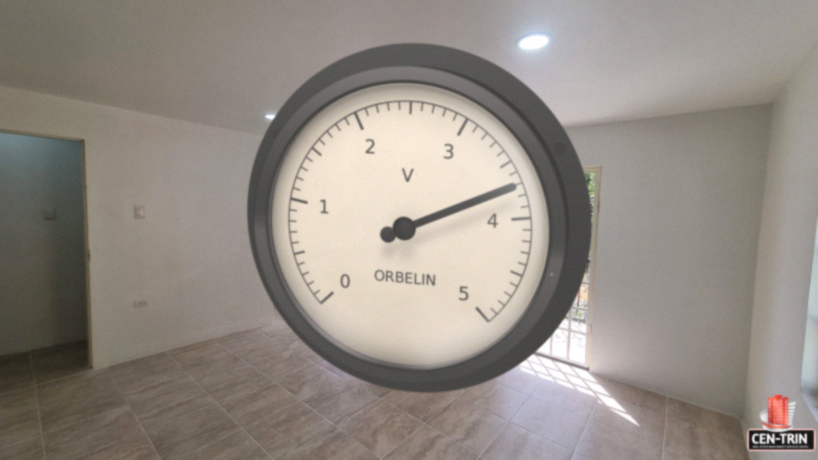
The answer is value=3.7 unit=V
